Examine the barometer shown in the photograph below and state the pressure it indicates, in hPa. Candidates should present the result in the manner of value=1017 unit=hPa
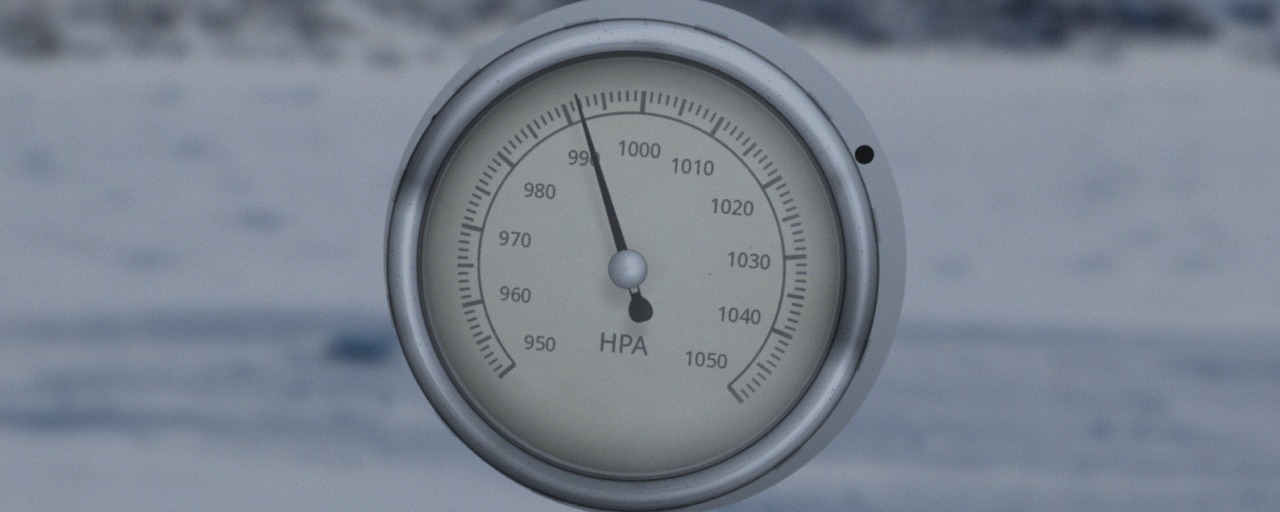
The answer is value=992 unit=hPa
